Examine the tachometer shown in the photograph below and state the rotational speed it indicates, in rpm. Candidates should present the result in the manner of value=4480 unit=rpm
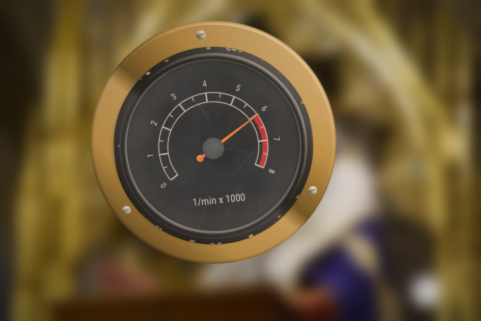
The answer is value=6000 unit=rpm
